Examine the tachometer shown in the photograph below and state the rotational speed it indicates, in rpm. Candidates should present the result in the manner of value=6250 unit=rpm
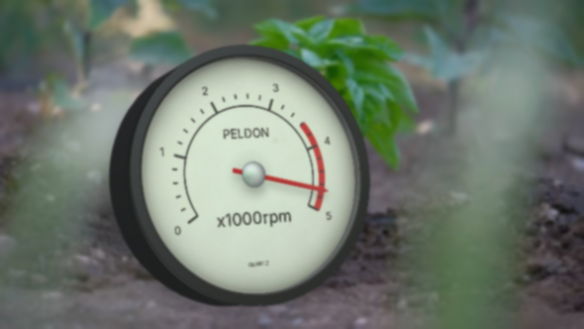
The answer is value=4700 unit=rpm
